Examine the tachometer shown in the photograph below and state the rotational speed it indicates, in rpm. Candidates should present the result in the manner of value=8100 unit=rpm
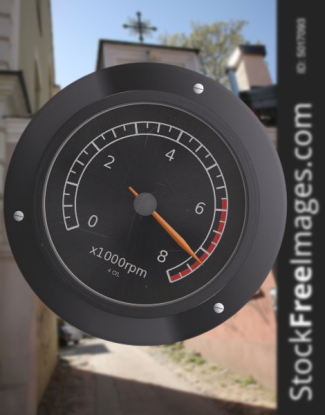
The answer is value=7250 unit=rpm
